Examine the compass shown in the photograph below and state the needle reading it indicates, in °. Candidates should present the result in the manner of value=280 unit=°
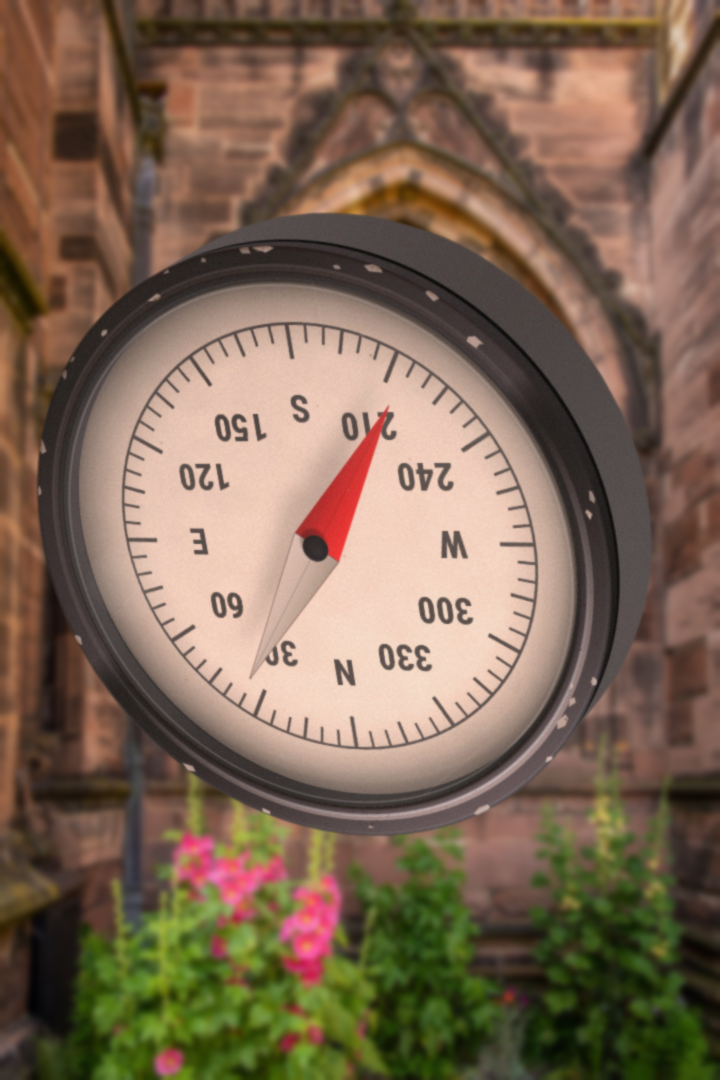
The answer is value=215 unit=°
